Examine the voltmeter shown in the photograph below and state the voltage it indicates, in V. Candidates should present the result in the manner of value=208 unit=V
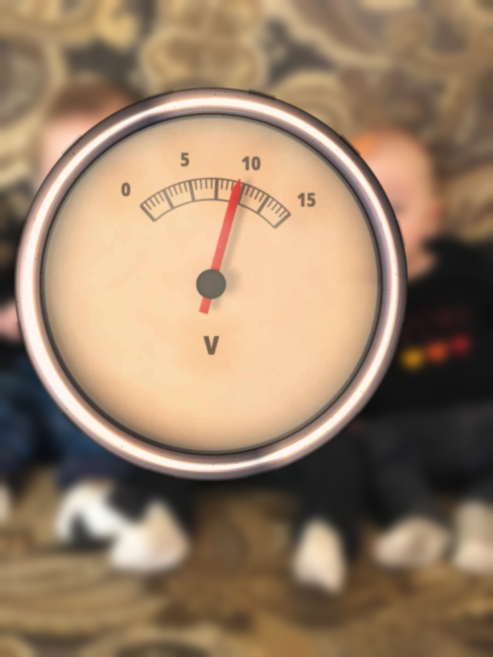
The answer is value=9.5 unit=V
